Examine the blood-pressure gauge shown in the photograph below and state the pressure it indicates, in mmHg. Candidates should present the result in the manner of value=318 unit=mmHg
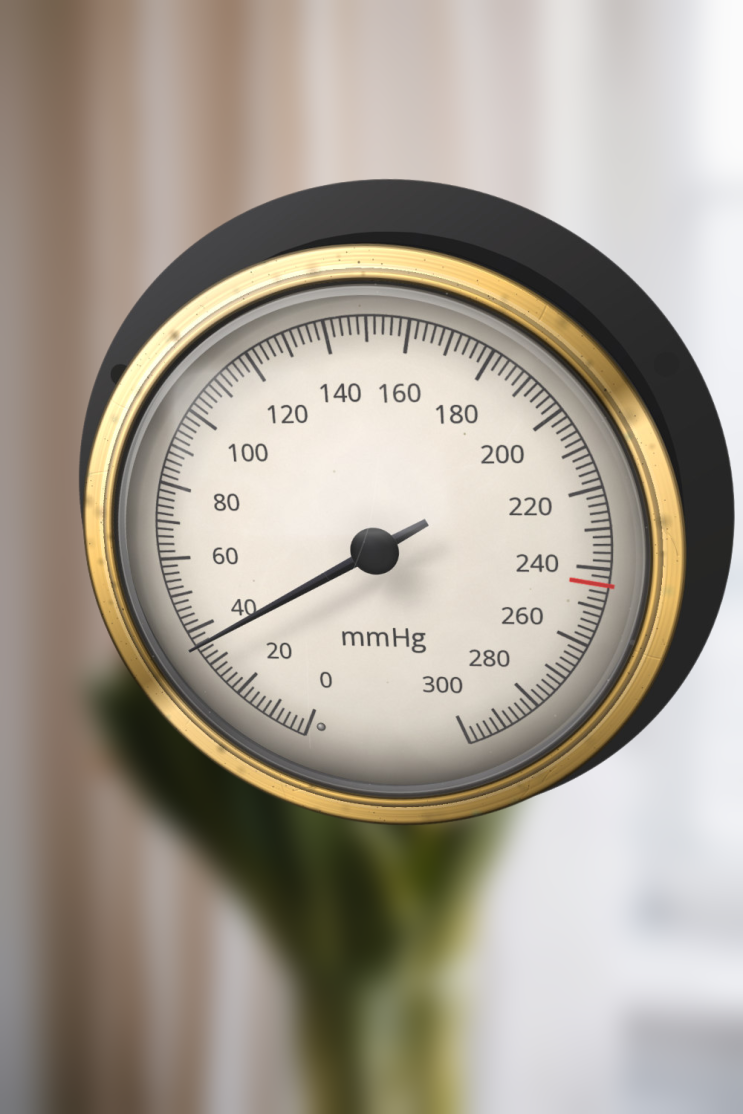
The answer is value=36 unit=mmHg
